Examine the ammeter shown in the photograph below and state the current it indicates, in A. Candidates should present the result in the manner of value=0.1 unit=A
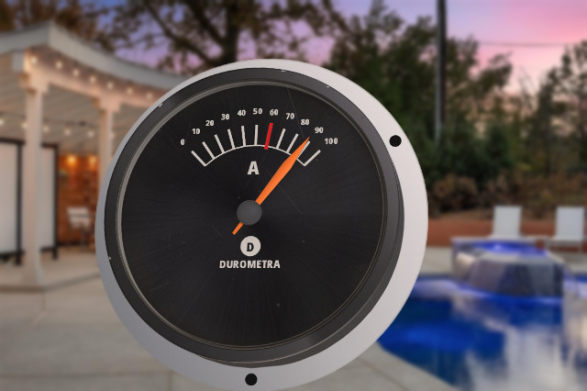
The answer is value=90 unit=A
